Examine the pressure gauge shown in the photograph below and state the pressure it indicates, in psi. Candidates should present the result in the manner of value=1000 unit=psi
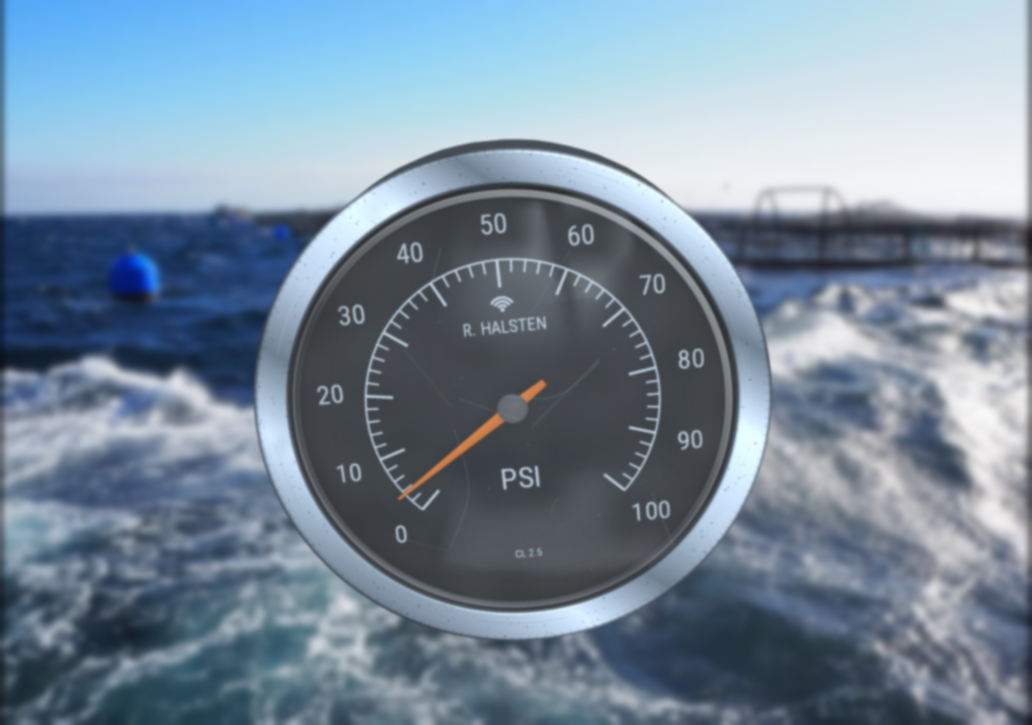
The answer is value=4 unit=psi
